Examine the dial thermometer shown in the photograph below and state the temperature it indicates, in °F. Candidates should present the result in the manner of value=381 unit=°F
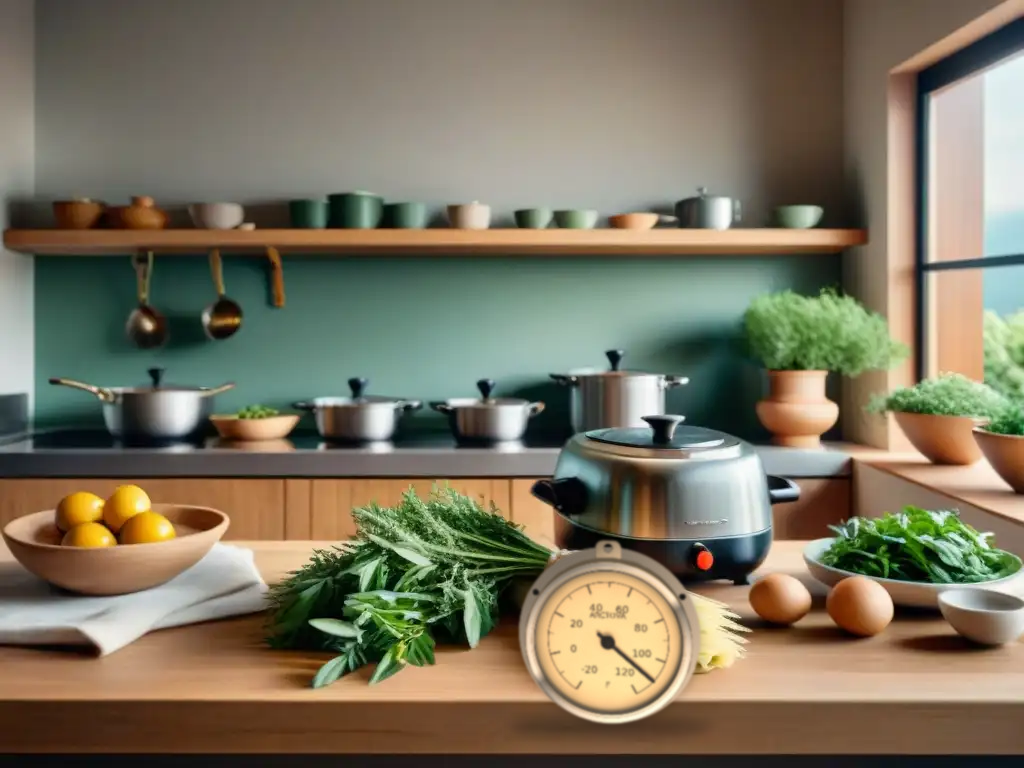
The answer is value=110 unit=°F
